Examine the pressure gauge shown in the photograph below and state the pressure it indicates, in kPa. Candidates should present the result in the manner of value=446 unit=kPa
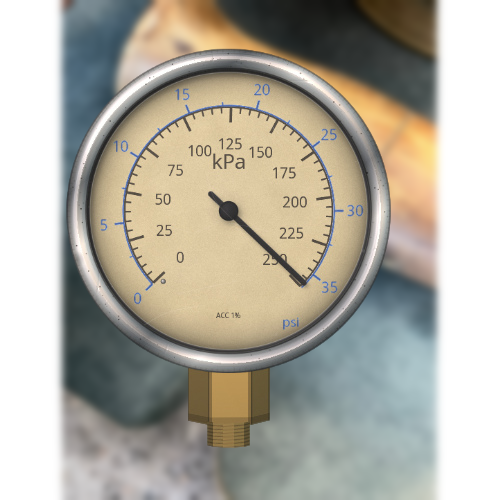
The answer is value=247.5 unit=kPa
